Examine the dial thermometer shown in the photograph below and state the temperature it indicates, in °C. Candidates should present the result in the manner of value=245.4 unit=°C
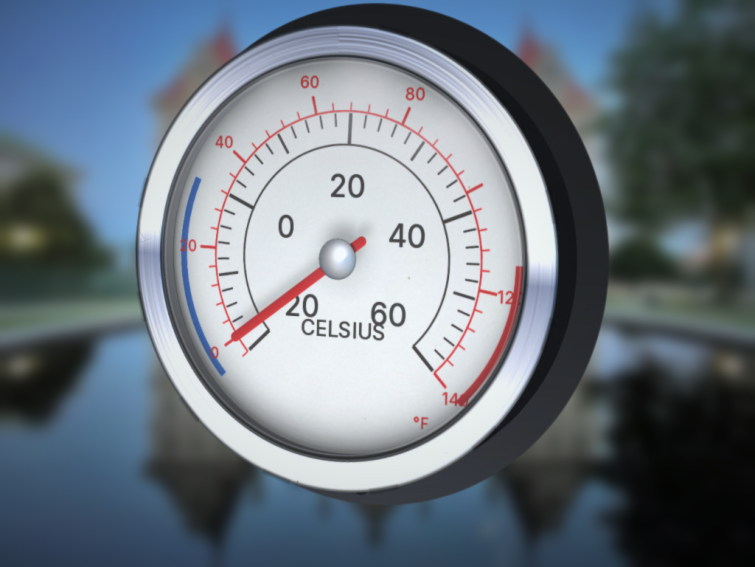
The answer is value=-18 unit=°C
